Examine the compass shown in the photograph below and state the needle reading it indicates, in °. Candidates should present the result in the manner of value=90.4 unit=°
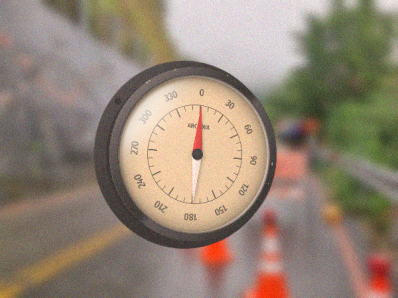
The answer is value=0 unit=°
